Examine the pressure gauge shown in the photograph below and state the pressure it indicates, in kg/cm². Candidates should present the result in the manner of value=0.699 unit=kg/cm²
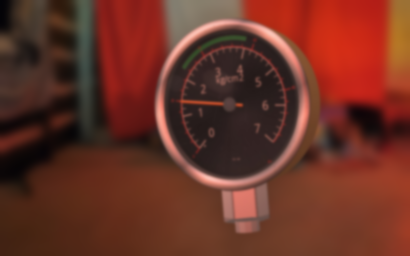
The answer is value=1.4 unit=kg/cm²
